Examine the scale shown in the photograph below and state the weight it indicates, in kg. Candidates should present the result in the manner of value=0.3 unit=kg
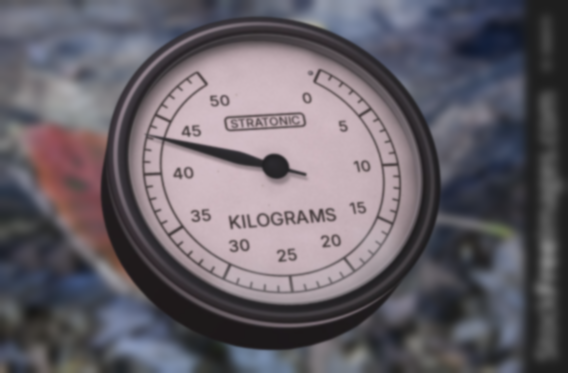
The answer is value=43 unit=kg
